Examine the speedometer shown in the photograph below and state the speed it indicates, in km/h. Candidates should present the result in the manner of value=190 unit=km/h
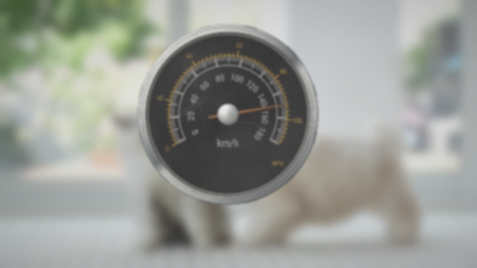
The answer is value=150 unit=km/h
